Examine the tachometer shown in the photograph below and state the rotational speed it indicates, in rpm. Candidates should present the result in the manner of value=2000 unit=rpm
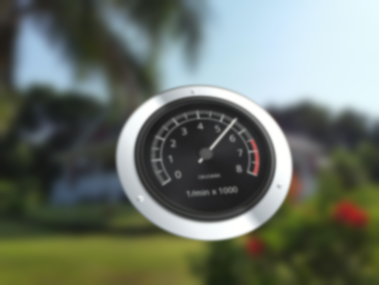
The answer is value=5500 unit=rpm
